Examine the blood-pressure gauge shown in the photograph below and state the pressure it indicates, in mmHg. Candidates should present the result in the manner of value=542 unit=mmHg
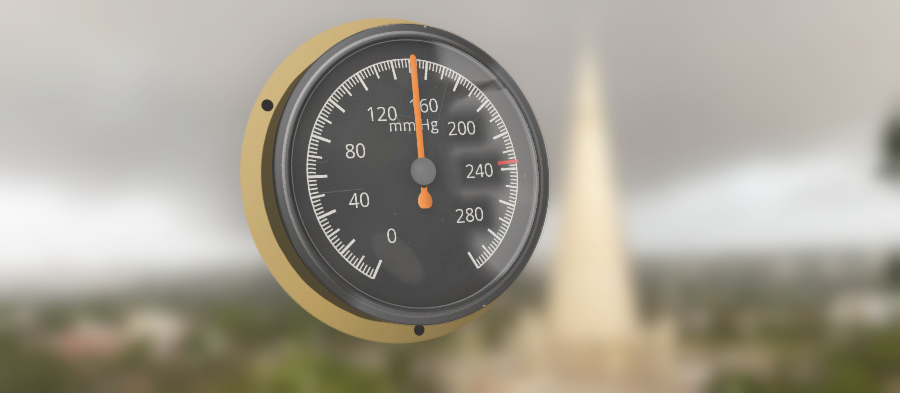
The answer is value=150 unit=mmHg
